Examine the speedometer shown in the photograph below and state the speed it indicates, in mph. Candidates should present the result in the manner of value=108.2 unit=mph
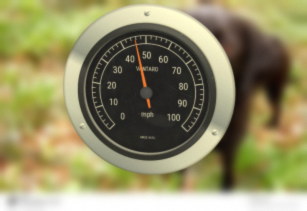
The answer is value=46 unit=mph
